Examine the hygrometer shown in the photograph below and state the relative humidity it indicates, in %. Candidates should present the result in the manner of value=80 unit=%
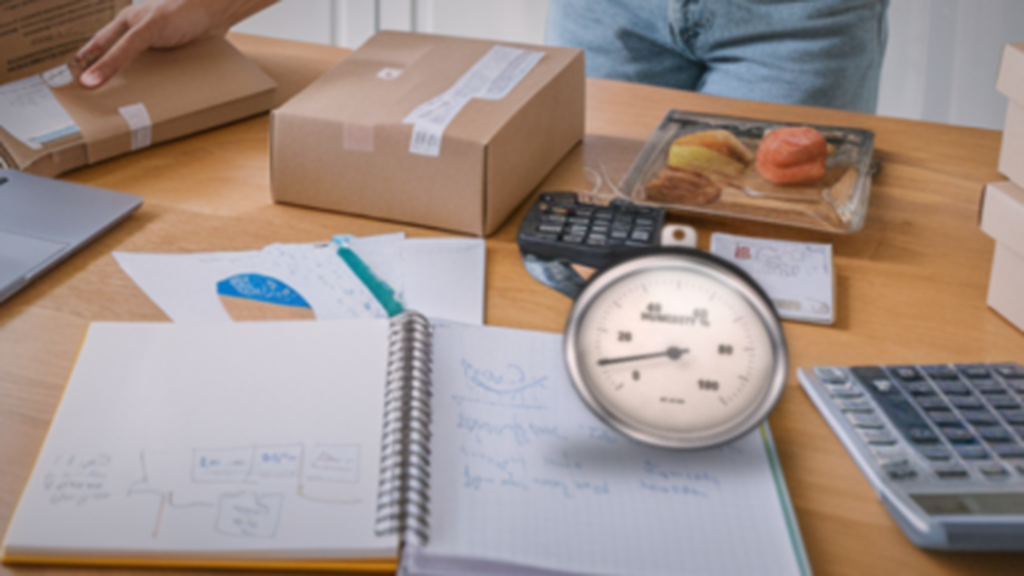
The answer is value=10 unit=%
